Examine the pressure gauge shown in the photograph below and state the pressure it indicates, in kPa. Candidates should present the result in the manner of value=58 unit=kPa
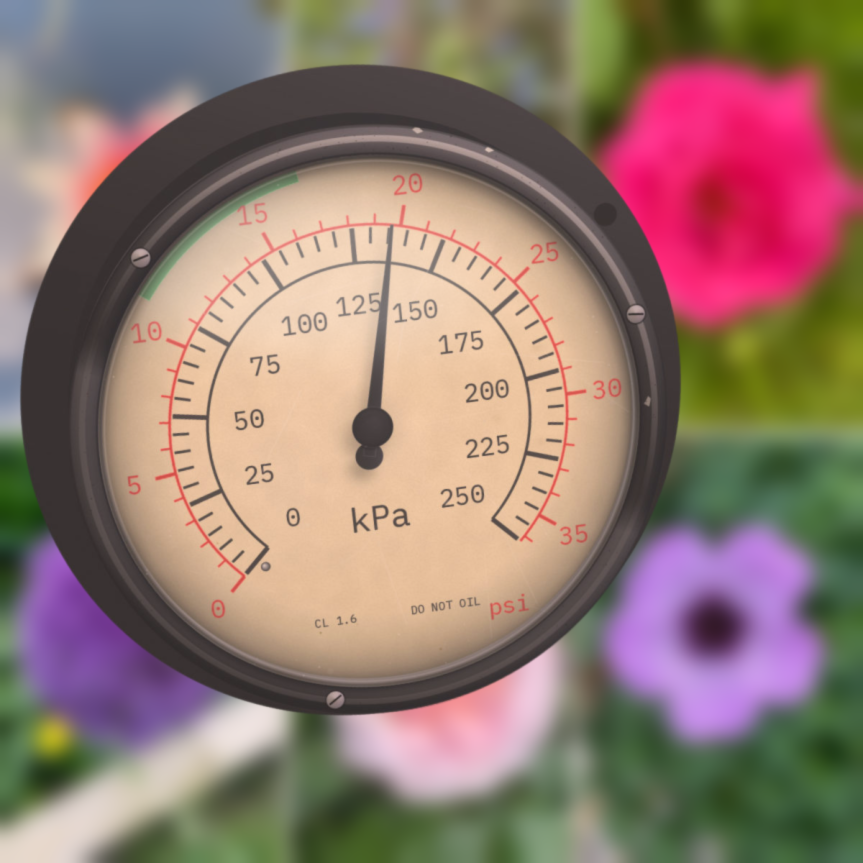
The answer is value=135 unit=kPa
